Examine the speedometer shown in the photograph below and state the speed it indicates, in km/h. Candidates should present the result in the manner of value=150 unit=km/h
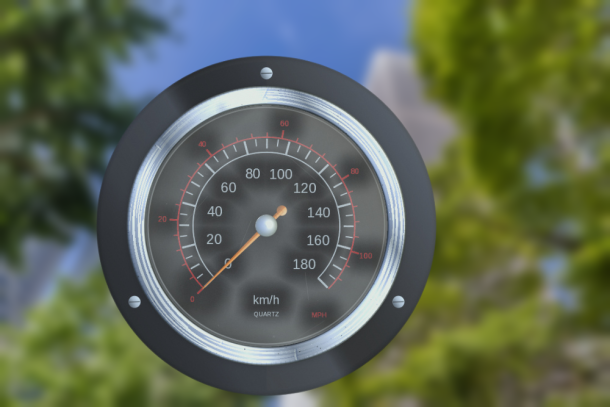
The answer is value=0 unit=km/h
